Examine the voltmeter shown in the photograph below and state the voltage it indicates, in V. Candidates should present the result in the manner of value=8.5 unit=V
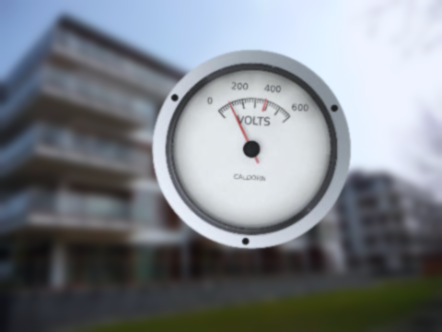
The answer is value=100 unit=V
